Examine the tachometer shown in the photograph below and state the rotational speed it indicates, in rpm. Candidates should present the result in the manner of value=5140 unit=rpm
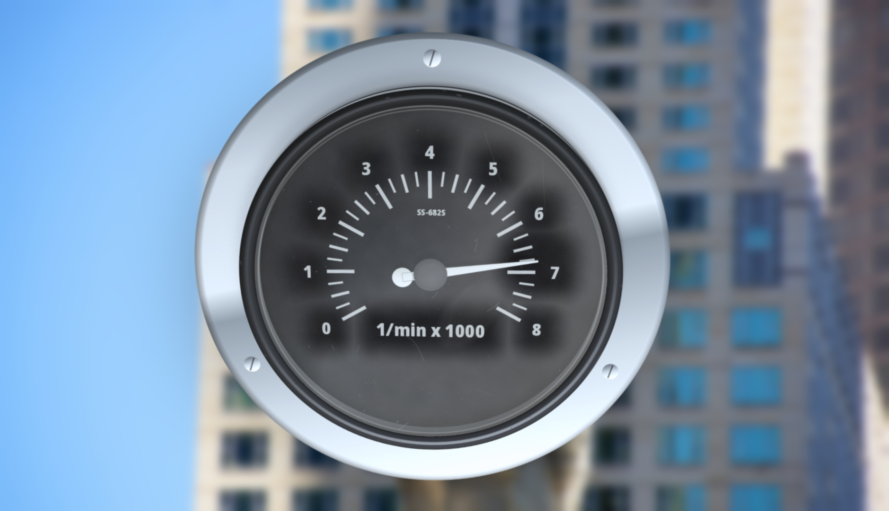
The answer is value=6750 unit=rpm
